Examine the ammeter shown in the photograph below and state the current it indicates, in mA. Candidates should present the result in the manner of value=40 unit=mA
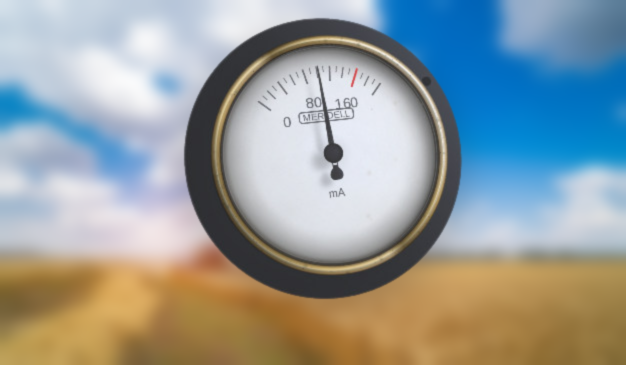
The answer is value=100 unit=mA
